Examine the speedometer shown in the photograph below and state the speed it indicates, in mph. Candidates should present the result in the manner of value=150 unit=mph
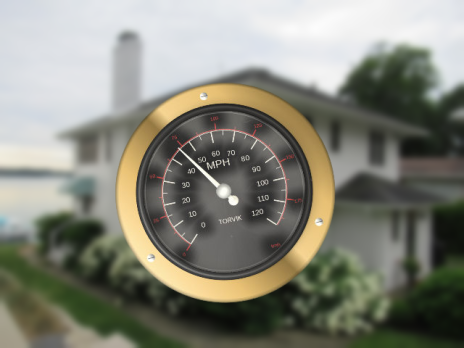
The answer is value=45 unit=mph
